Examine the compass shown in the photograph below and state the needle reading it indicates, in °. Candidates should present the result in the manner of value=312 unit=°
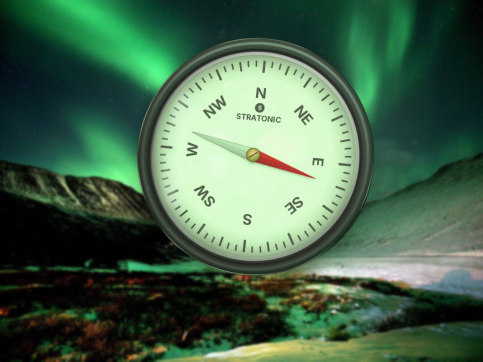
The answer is value=105 unit=°
